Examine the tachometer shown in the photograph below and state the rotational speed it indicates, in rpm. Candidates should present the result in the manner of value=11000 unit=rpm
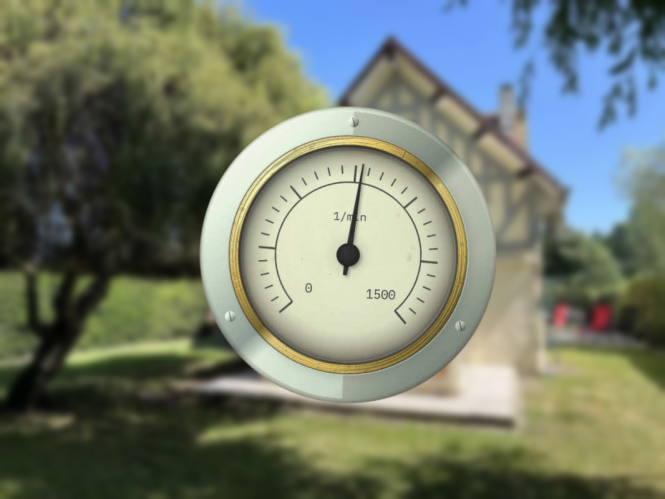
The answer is value=775 unit=rpm
